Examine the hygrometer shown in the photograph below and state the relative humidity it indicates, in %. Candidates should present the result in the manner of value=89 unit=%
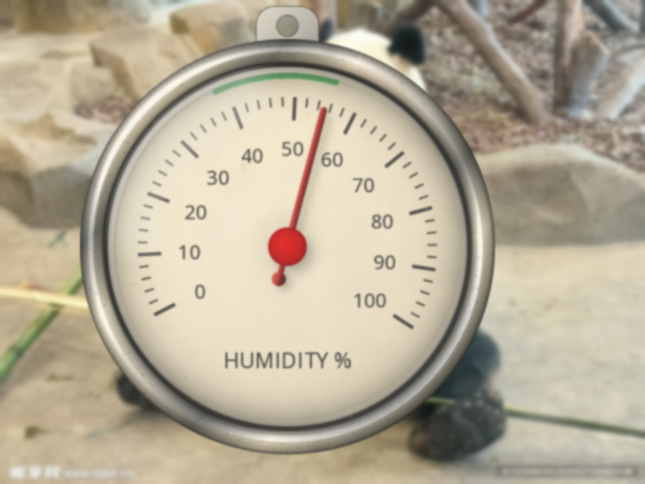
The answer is value=55 unit=%
